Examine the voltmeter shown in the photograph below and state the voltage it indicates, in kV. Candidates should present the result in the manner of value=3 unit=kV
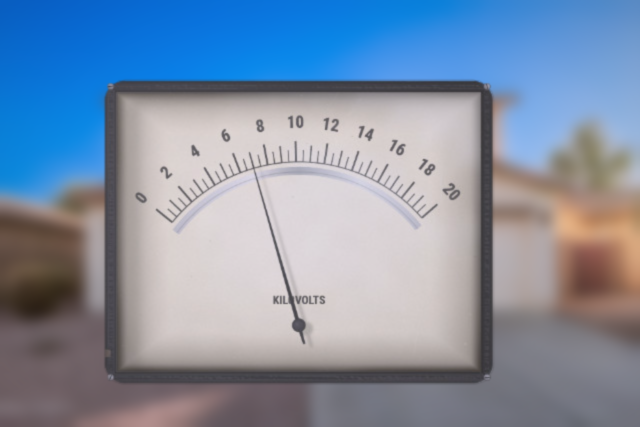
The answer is value=7 unit=kV
